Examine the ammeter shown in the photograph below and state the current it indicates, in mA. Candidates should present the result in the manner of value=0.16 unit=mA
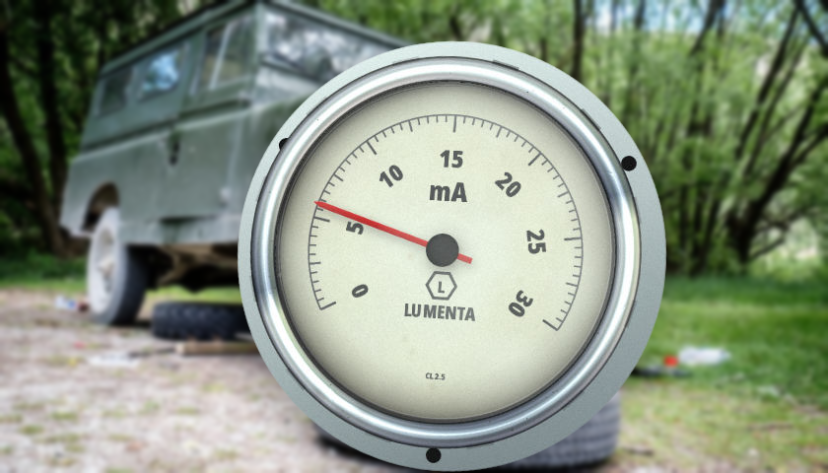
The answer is value=5.75 unit=mA
